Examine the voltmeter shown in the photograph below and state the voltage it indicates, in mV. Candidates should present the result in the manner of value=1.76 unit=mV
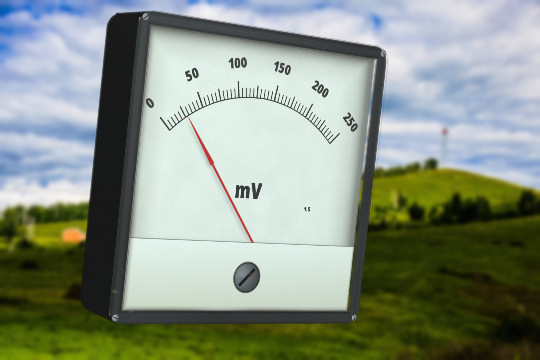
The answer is value=25 unit=mV
